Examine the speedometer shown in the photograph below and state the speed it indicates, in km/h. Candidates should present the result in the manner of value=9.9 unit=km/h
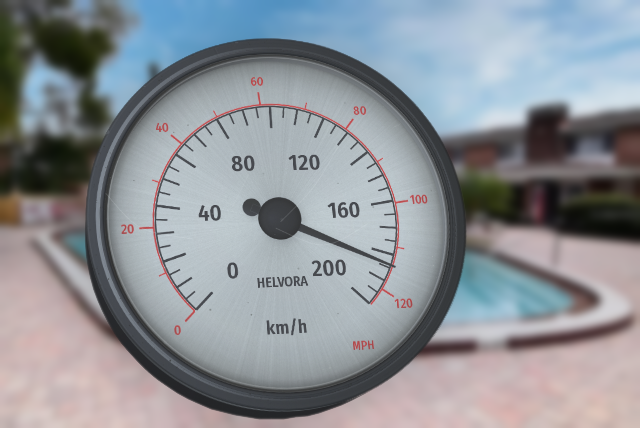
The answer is value=185 unit=km/h
